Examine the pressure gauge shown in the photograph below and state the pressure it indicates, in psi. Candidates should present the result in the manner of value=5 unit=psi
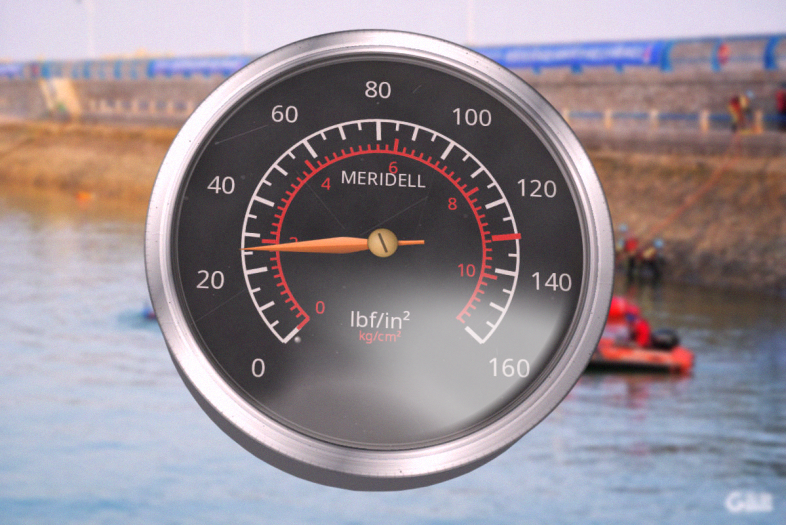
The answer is value=25 unit=psi
